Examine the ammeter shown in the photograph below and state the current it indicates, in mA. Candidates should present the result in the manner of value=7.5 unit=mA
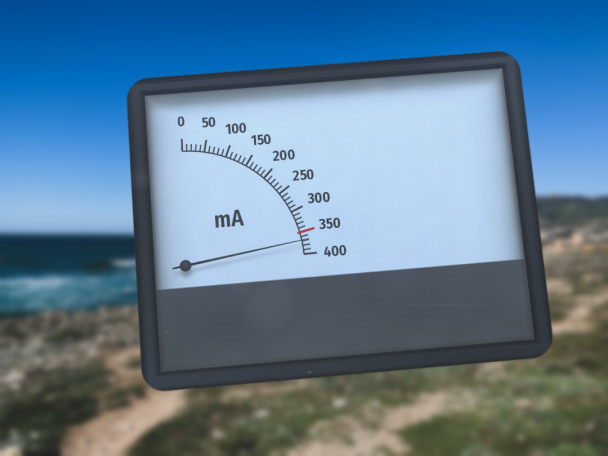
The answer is value=370 unit=mA
